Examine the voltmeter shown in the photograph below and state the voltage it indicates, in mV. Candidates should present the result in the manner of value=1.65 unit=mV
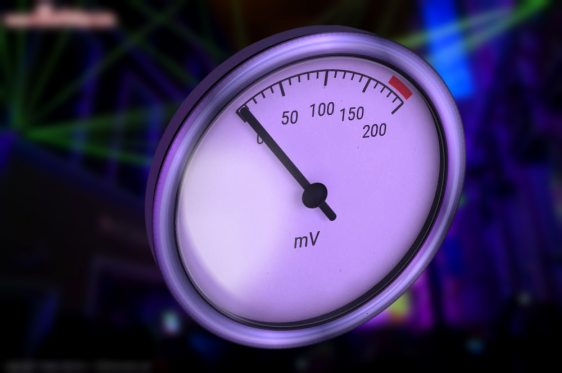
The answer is value=5 unit=mV
